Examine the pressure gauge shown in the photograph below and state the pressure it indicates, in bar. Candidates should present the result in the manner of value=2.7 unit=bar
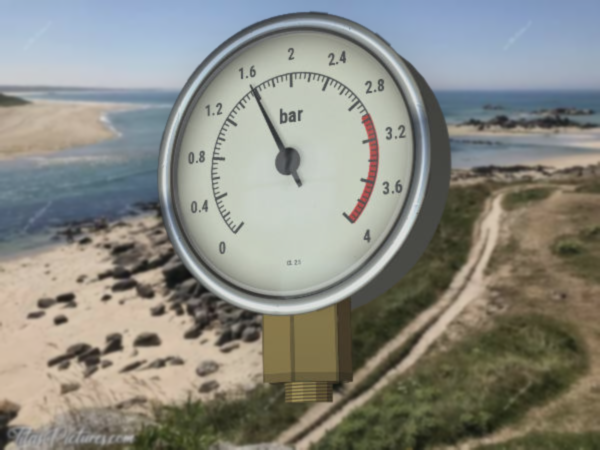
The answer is value=1.6 unit=bar
